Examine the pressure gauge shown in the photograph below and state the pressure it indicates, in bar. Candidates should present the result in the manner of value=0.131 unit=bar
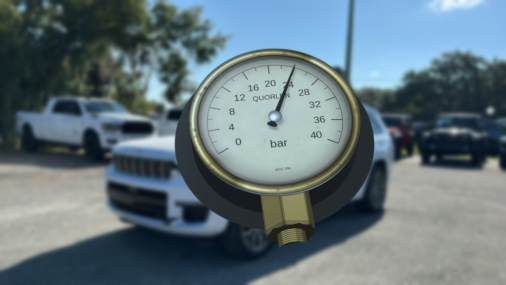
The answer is value=24 unit=bar
